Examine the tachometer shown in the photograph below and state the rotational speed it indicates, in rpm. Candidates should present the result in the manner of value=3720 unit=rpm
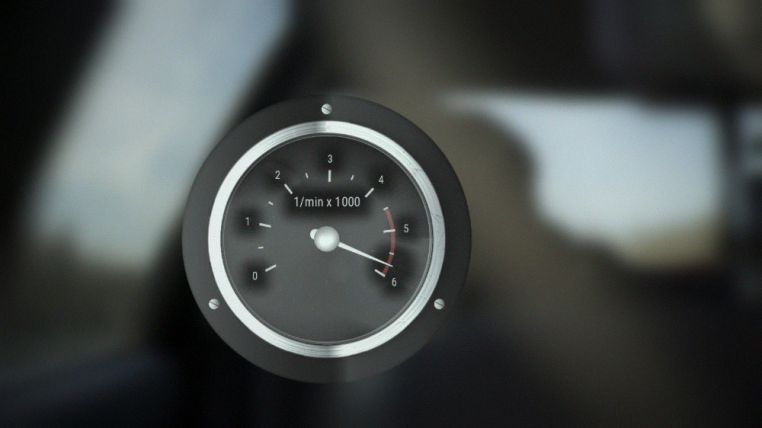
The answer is value=5750 unit=rpm
